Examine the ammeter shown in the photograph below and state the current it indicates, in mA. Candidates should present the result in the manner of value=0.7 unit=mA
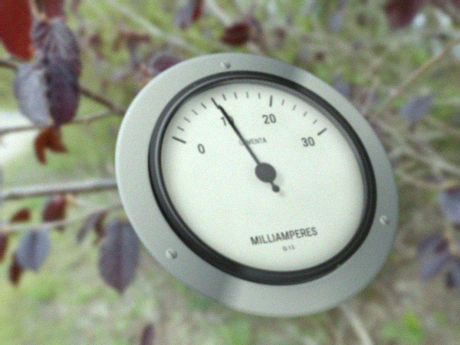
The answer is value=10 unit=mA
